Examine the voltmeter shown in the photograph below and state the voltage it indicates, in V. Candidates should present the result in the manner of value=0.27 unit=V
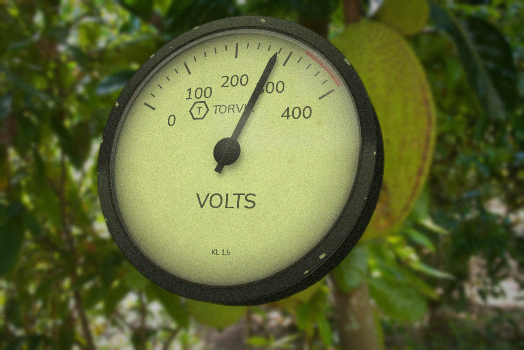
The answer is value=280 unit=V
